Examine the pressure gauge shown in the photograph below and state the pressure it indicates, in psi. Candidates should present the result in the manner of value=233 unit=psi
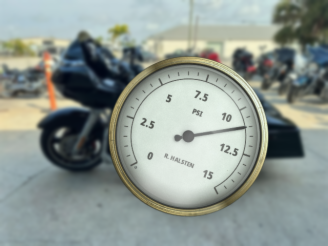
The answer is value=11 unit=psi
